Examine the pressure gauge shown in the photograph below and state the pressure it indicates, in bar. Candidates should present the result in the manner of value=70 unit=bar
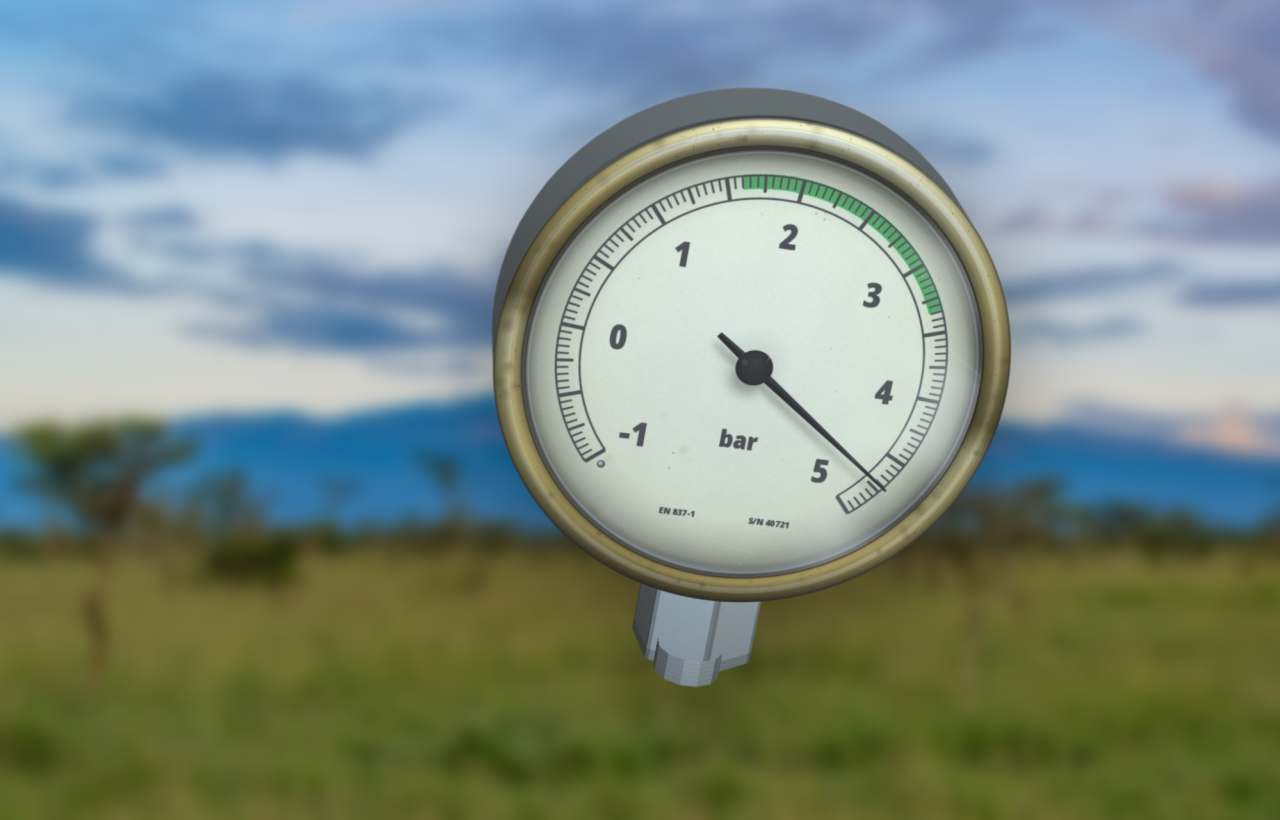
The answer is value=4.7 unit=bar
